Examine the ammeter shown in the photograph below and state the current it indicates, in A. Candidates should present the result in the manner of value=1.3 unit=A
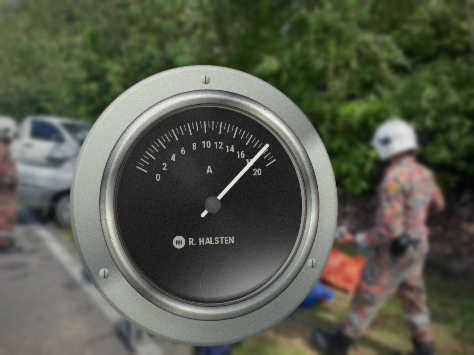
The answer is value=18 unit=A
